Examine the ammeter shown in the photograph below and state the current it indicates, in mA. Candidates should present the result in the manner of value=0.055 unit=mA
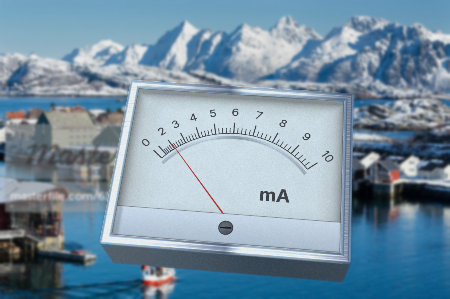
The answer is value=2 unit=mA
